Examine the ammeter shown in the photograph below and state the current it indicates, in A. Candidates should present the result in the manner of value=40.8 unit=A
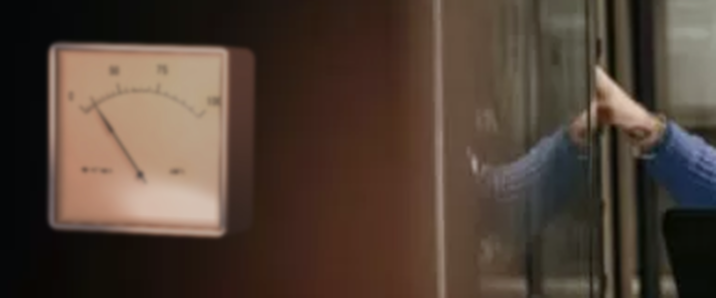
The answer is value=25 unit=A
